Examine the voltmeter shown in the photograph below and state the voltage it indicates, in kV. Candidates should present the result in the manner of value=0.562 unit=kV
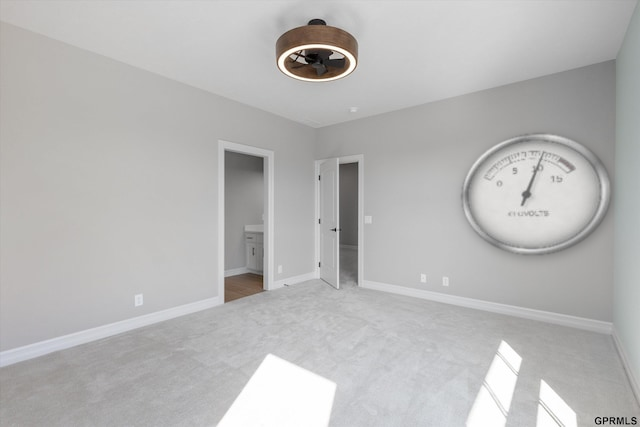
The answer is value=10 unit=kV
